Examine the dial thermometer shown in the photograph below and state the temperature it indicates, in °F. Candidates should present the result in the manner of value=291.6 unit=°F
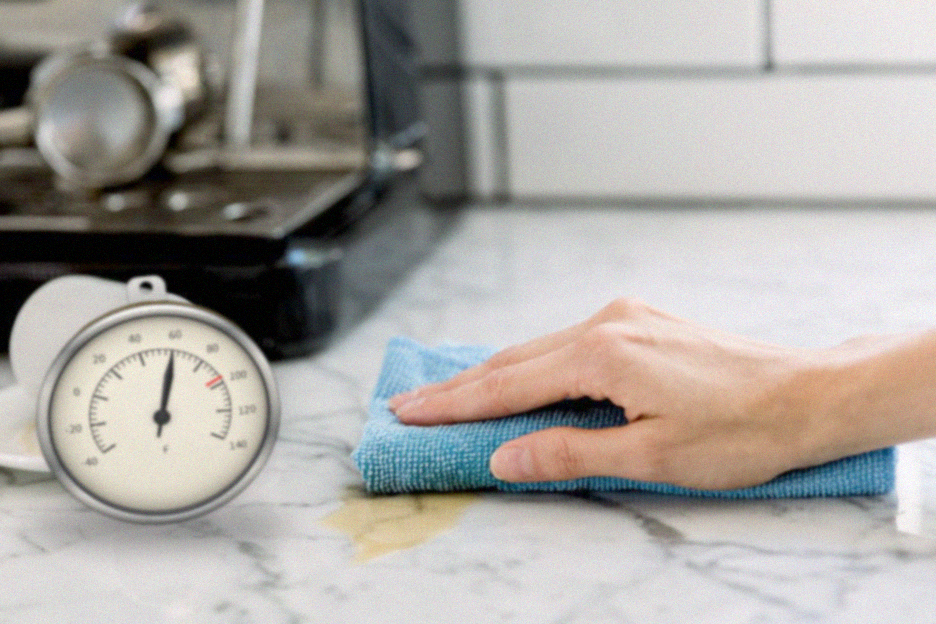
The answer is value=60 unit=°F
